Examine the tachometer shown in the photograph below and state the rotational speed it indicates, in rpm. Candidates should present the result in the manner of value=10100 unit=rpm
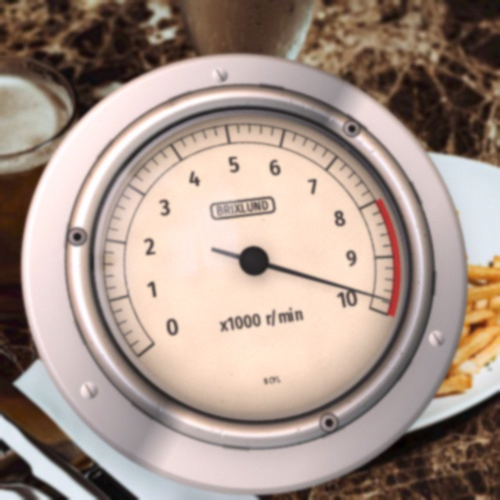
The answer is value=9800 unit=rpm
